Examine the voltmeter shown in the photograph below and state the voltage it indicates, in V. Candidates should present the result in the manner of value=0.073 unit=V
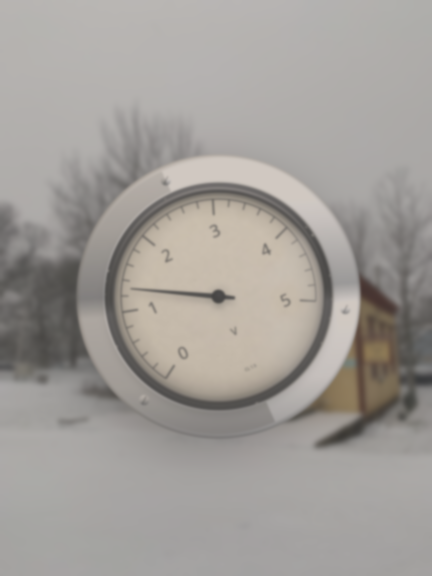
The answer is value=1.3 unit=V
